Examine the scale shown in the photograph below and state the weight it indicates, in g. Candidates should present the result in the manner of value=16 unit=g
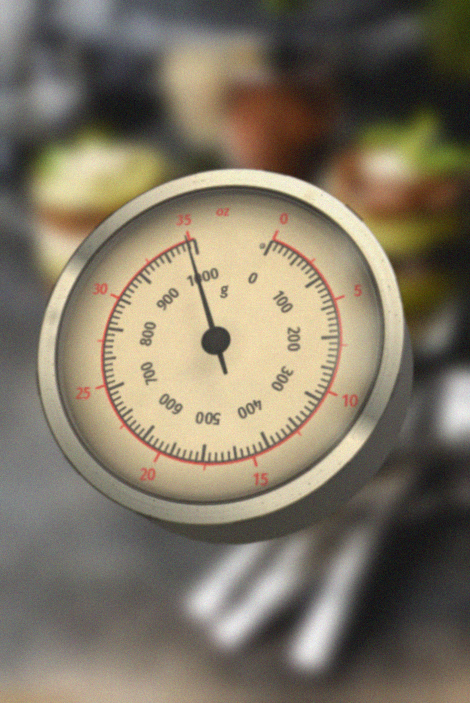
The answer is value=990 unit=g
